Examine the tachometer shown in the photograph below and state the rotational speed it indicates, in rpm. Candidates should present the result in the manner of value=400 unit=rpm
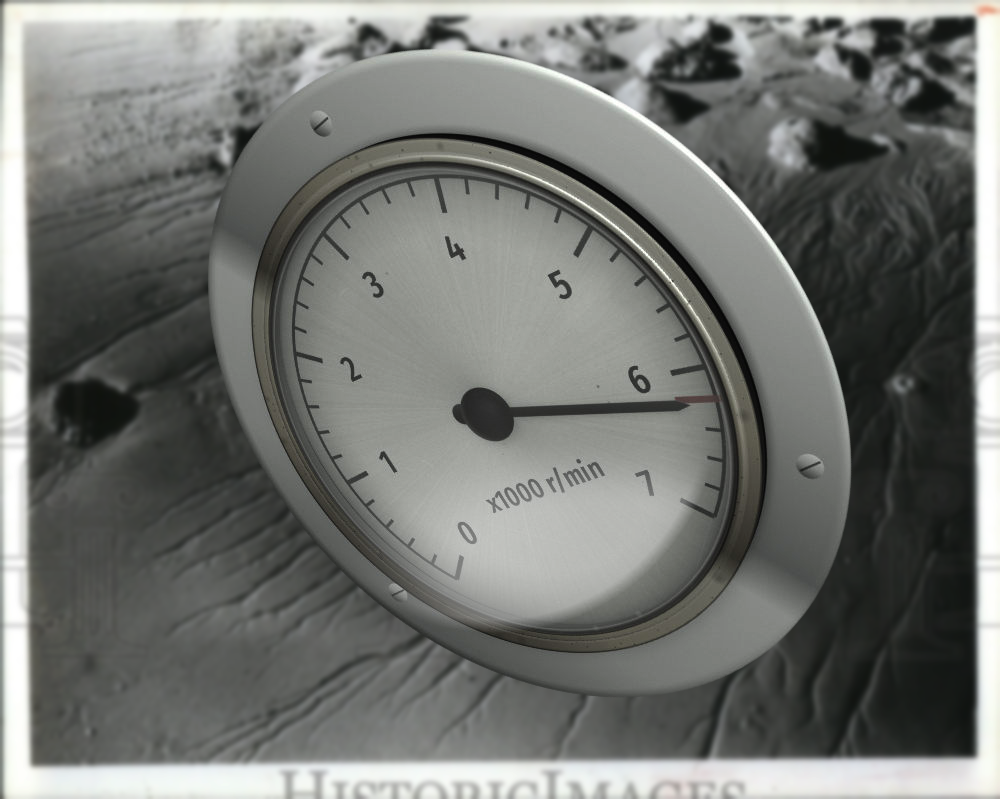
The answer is value=6200 unit=rpm
